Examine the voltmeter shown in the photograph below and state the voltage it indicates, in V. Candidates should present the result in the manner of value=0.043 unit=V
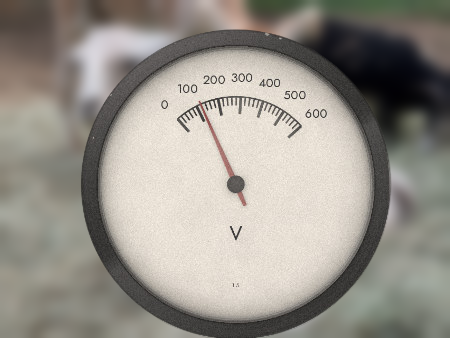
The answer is value=120 unit=V
